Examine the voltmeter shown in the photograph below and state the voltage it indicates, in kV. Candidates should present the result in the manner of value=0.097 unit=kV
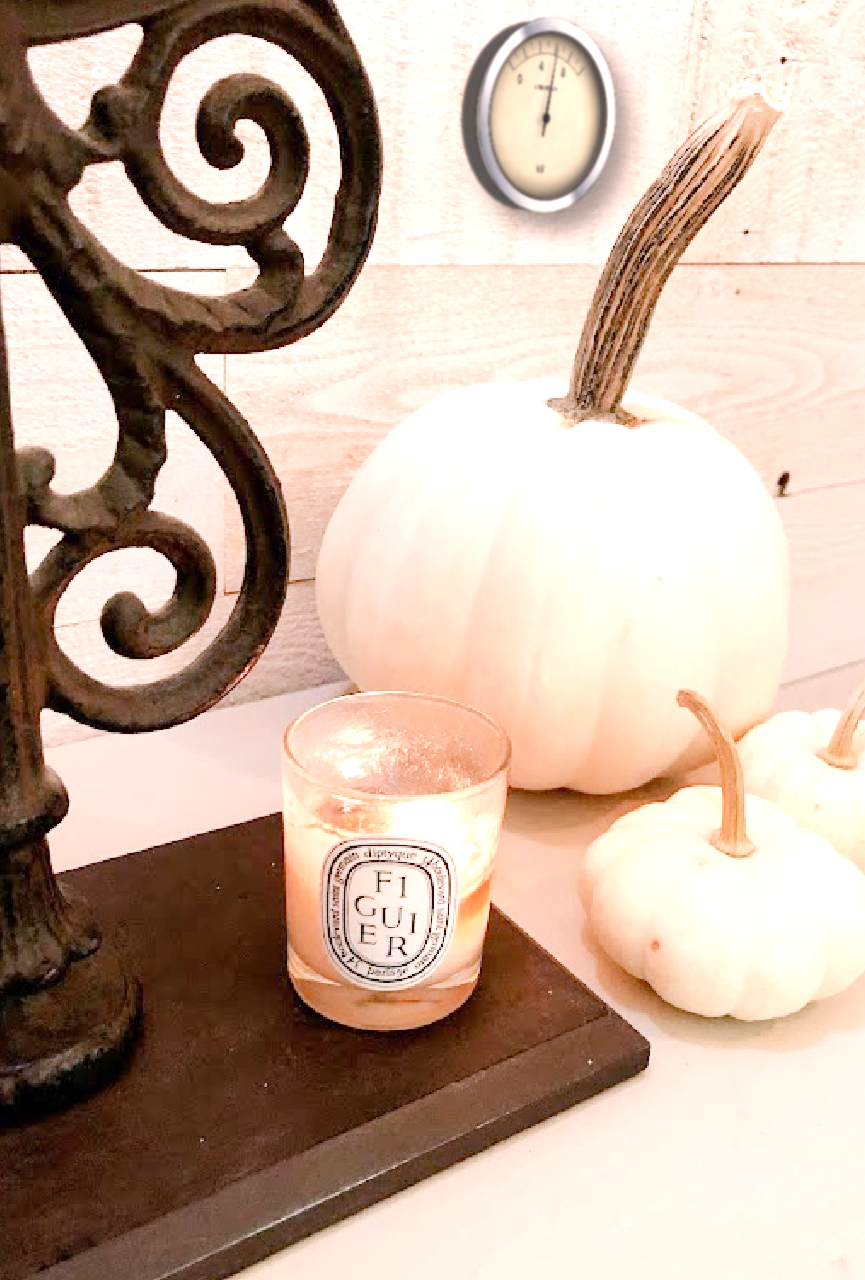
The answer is value=6 unit=kV
